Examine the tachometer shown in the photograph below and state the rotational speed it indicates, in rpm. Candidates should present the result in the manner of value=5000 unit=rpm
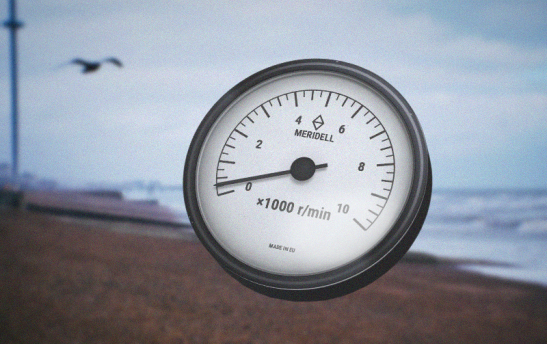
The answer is value=250 unit=rpm
